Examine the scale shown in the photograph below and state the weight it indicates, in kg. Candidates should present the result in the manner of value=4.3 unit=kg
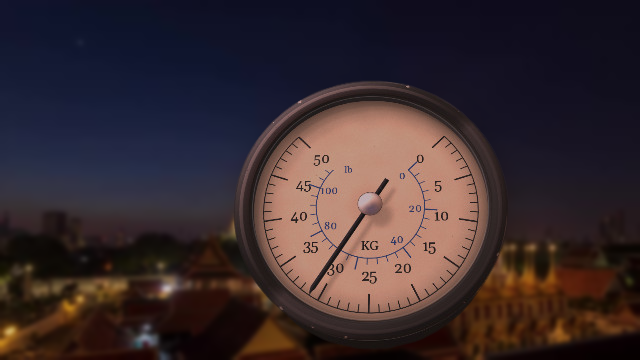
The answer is value=31 unit=kg
